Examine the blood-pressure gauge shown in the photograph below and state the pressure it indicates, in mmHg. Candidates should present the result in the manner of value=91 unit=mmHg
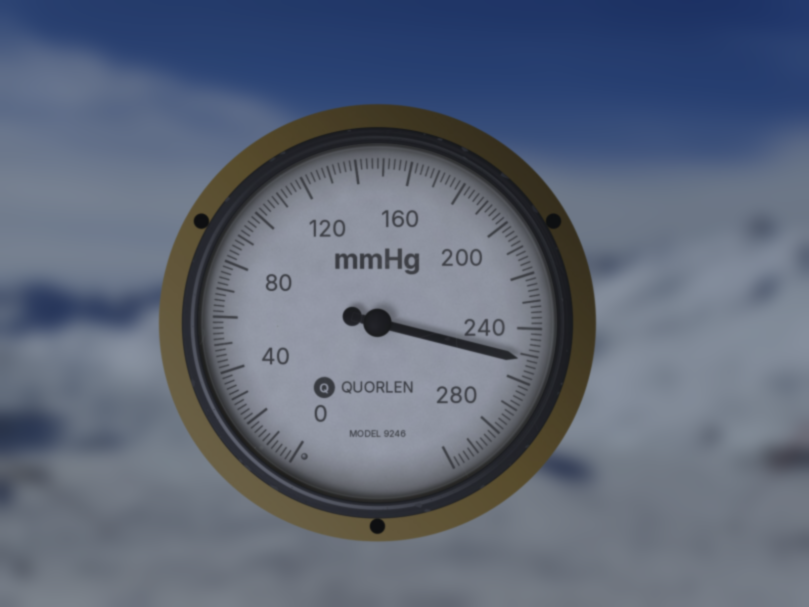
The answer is value=252 unit=mmHg
